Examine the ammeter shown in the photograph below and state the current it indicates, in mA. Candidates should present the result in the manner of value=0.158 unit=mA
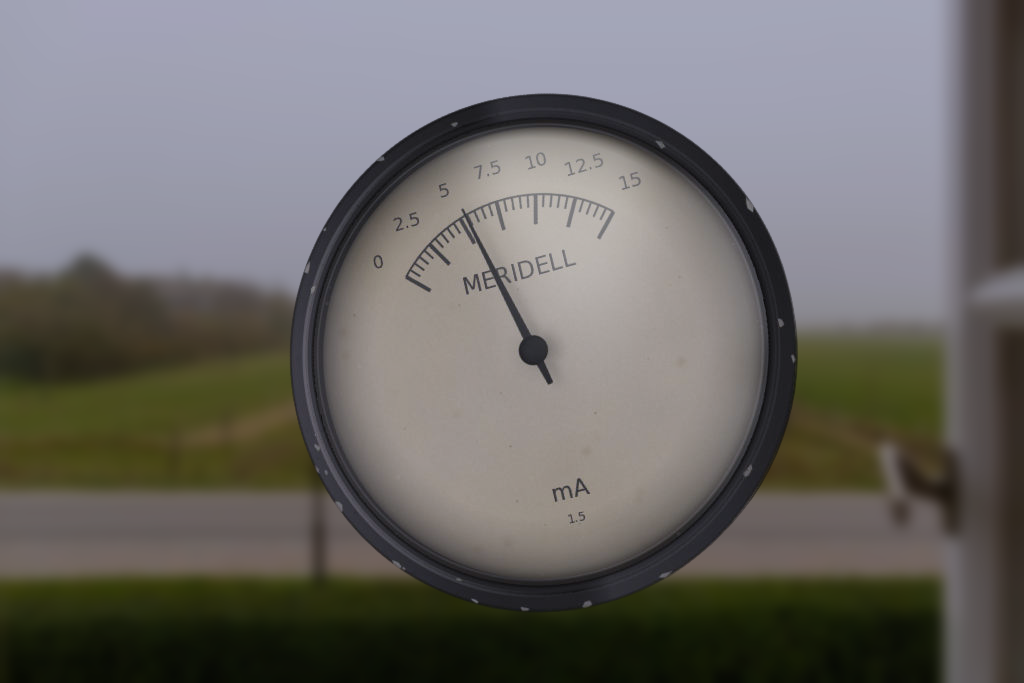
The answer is value=5.5 unit=mA
